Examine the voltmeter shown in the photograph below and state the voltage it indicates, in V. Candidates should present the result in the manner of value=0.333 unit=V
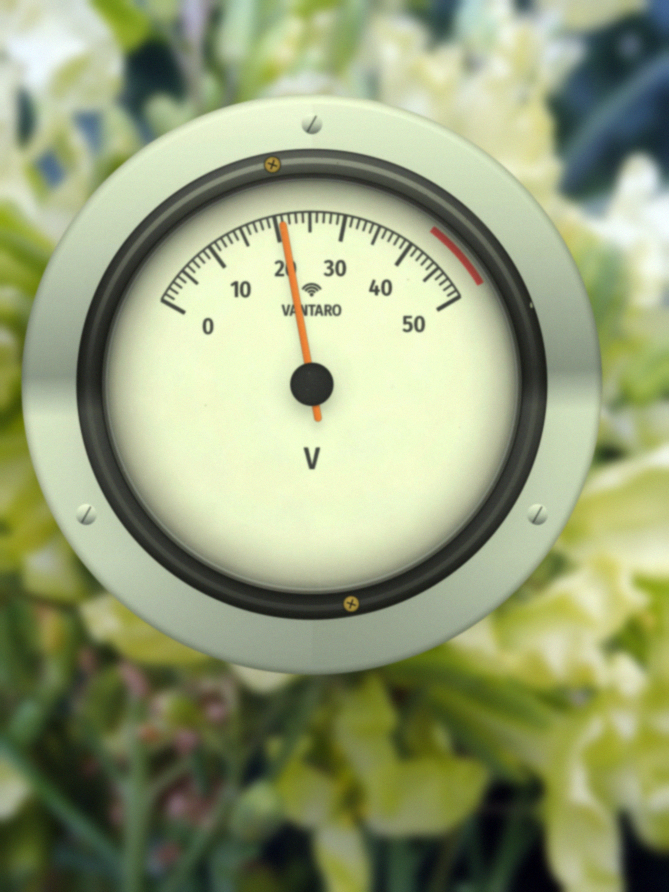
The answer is value=21 unit=V
